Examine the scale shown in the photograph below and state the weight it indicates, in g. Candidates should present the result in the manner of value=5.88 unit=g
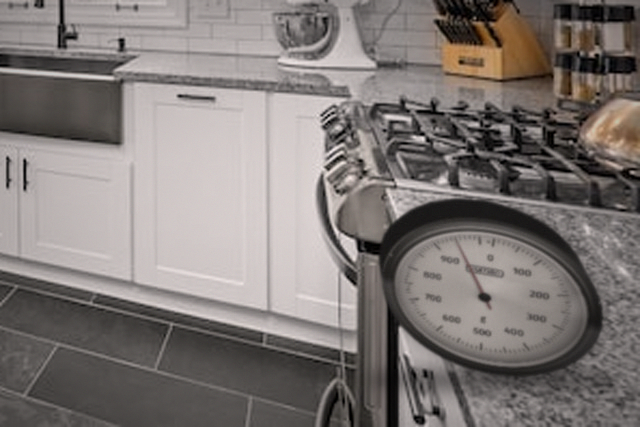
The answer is value=950 unit=g
